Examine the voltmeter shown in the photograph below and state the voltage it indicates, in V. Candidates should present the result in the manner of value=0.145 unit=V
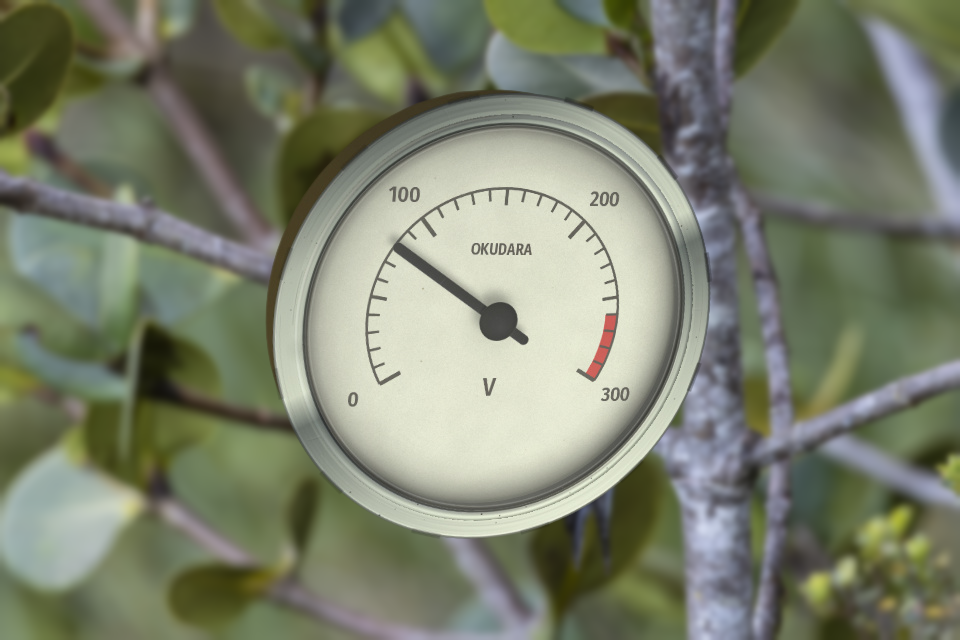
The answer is value=80 unit=V
